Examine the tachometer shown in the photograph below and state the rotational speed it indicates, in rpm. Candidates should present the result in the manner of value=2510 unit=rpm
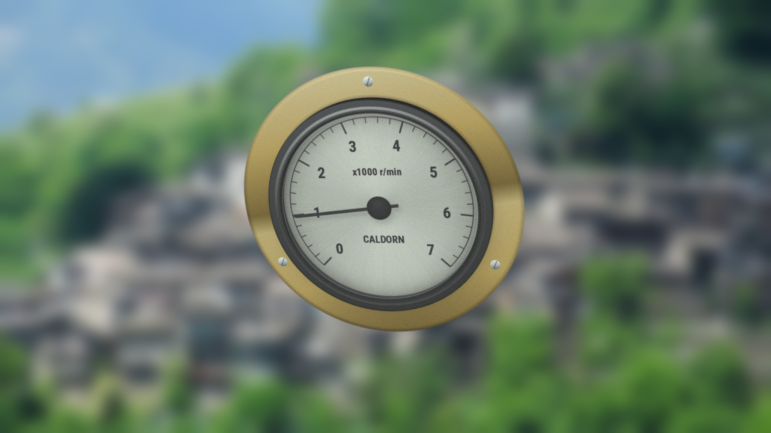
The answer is value=1000 unit=rpm
